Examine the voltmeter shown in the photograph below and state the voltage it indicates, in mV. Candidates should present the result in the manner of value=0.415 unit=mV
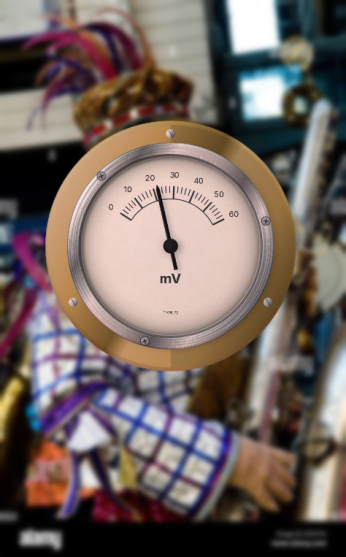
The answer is value=22 unit=mV
